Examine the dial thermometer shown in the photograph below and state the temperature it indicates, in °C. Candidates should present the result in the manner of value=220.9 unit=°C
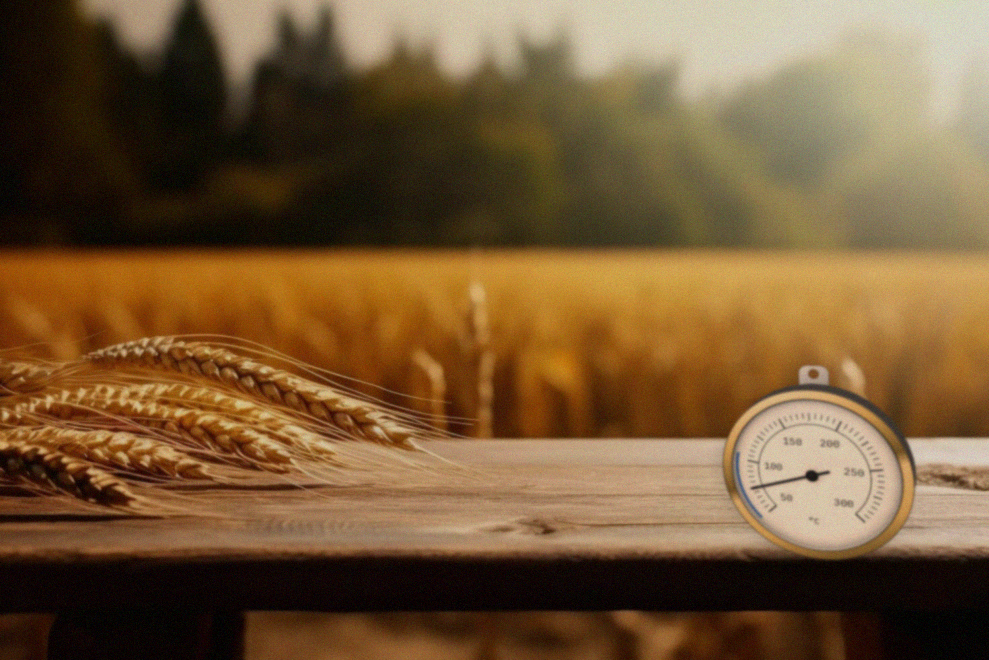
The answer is value=75 unit=°C
